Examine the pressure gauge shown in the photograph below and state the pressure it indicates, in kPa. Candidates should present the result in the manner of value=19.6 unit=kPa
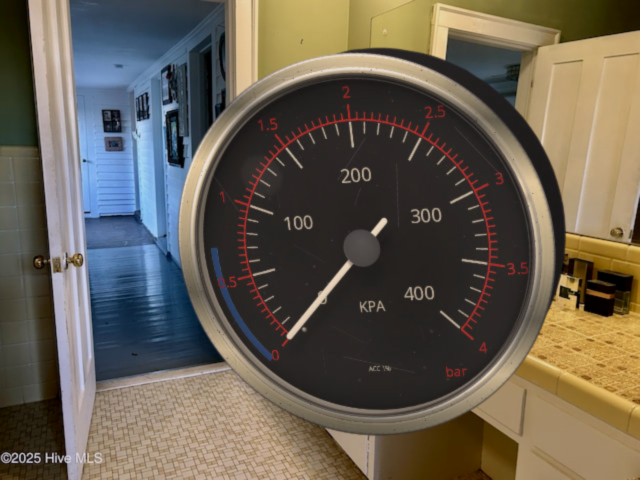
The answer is value=0 unit=kPa
